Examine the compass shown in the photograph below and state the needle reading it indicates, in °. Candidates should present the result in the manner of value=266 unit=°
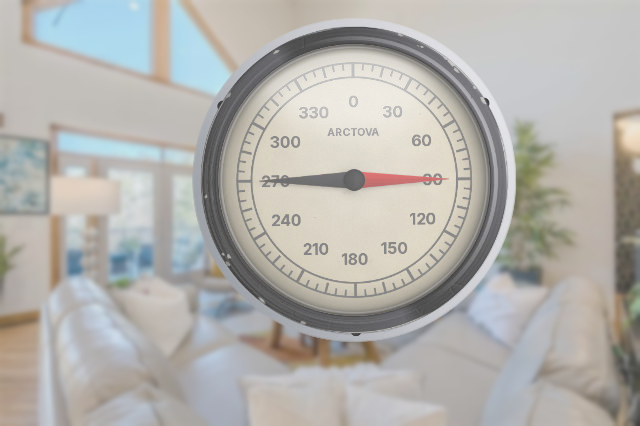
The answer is value=90 unit=°
